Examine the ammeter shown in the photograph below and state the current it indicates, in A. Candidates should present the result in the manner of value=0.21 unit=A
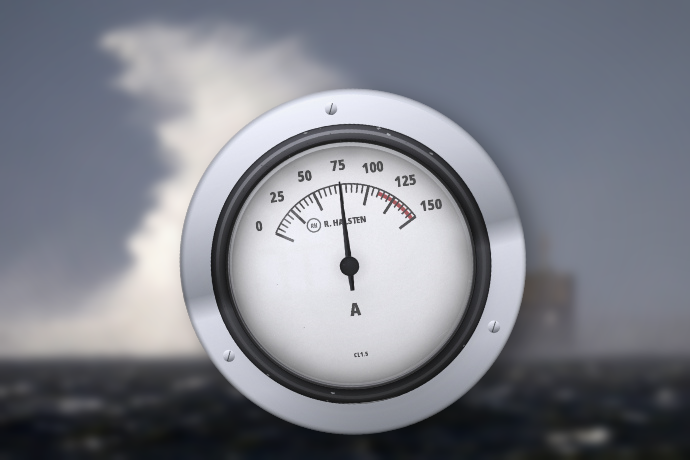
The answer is value=75 unit=A
